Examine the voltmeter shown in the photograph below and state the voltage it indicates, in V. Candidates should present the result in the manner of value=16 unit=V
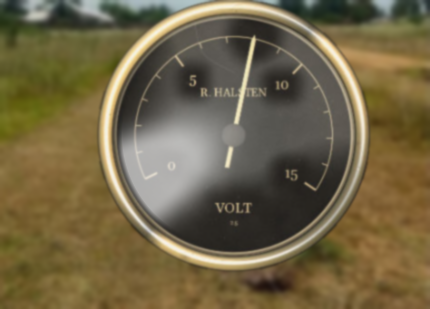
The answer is value=8 unit=V
